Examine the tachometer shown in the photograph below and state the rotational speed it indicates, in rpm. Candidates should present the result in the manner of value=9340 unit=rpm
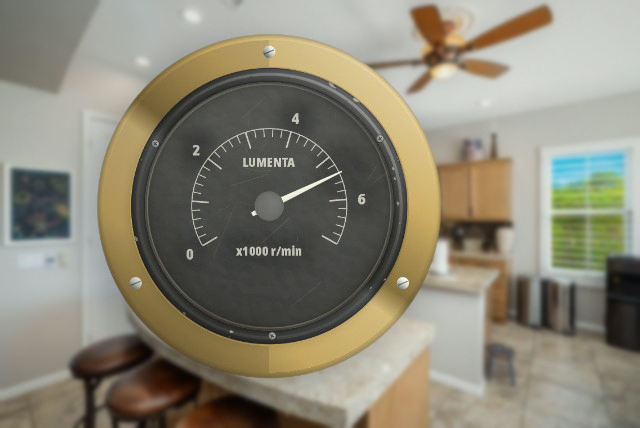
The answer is value=5400 unit=rpm
